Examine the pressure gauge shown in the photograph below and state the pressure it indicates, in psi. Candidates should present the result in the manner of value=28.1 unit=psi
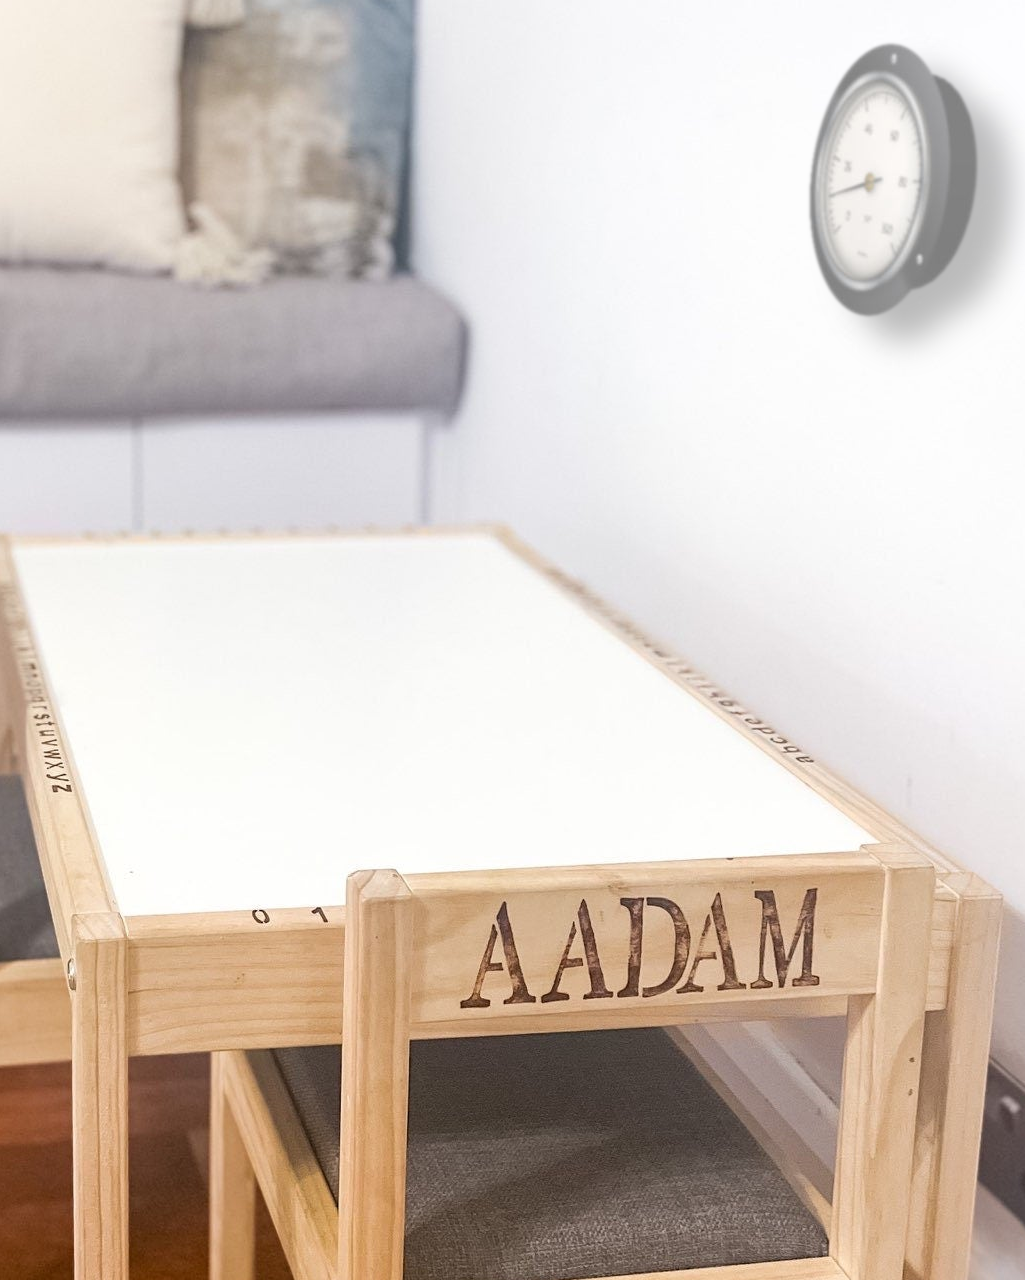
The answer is value=10 unit=psi
